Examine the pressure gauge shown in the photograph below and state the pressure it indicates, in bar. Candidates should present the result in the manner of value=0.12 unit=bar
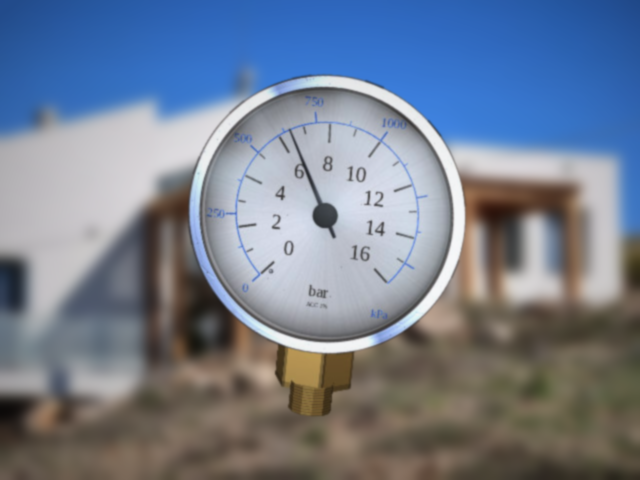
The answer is value=6.5 unit=bar
